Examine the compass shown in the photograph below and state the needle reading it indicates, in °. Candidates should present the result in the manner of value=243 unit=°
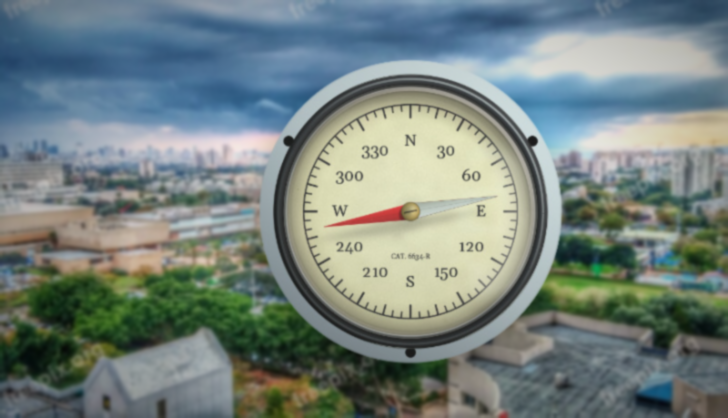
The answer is value=260 unit=°
